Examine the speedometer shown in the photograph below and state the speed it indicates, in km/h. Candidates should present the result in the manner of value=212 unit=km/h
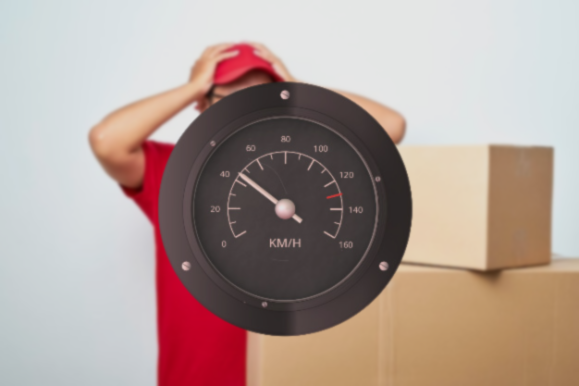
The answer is value=45 unit=km/h
